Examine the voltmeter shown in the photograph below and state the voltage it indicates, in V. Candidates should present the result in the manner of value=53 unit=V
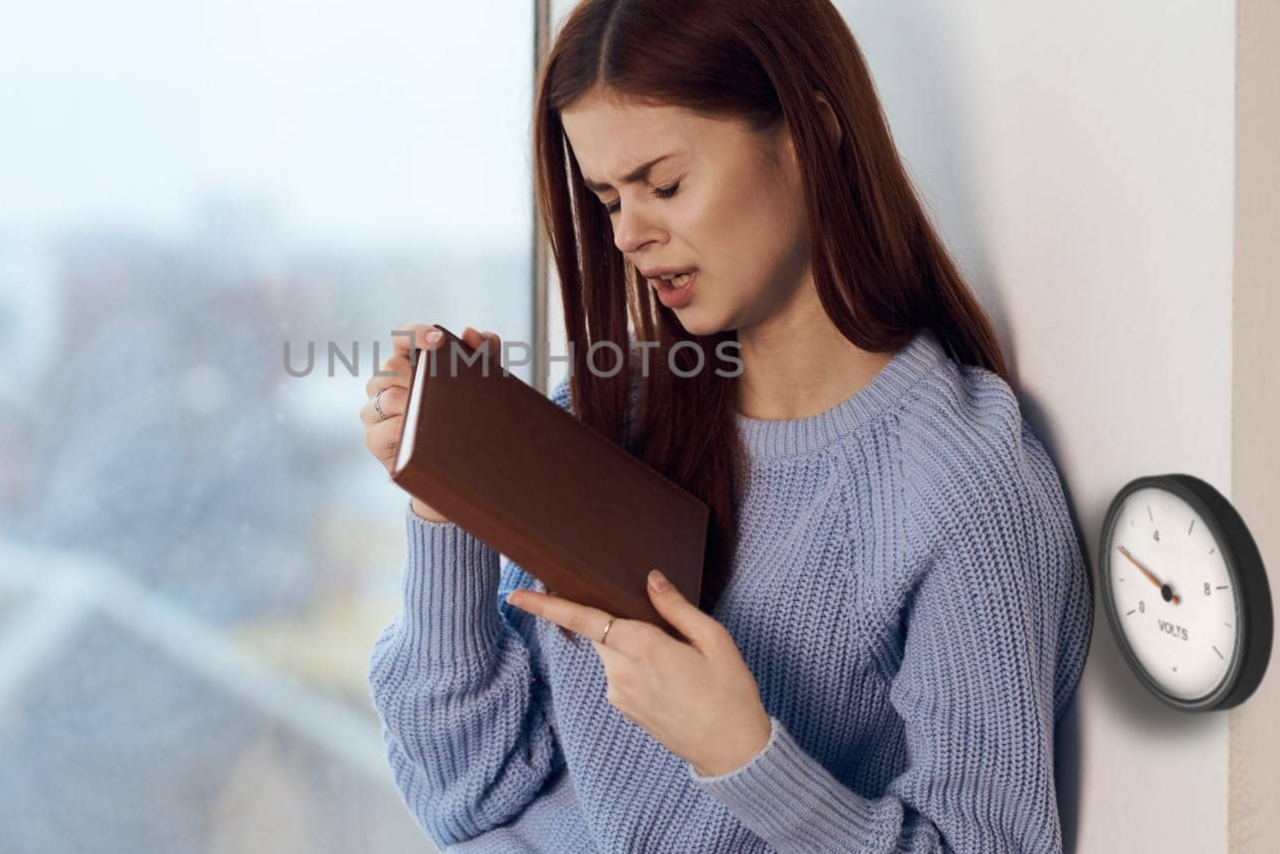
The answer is value=2 unit=V
